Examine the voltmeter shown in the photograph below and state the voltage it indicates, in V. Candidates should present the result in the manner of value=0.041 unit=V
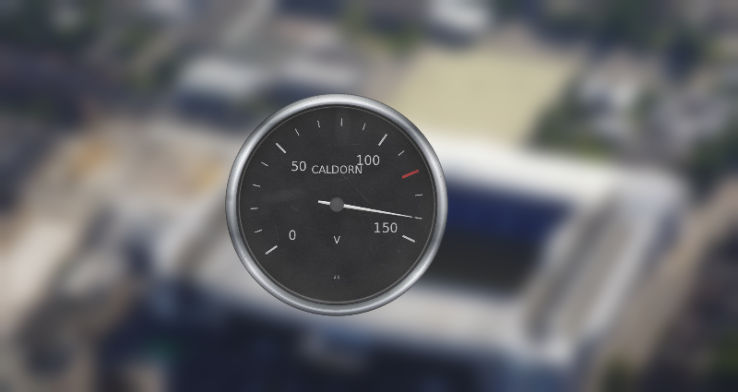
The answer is value=140 unit=V
